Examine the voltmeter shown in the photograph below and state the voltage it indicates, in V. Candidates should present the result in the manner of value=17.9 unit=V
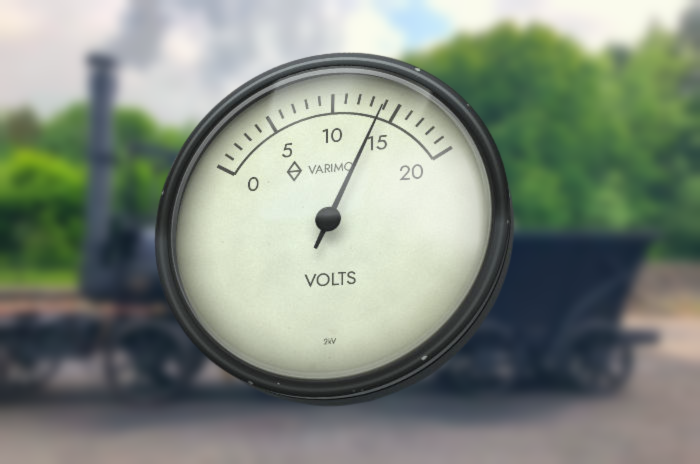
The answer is value=14 unit=V
